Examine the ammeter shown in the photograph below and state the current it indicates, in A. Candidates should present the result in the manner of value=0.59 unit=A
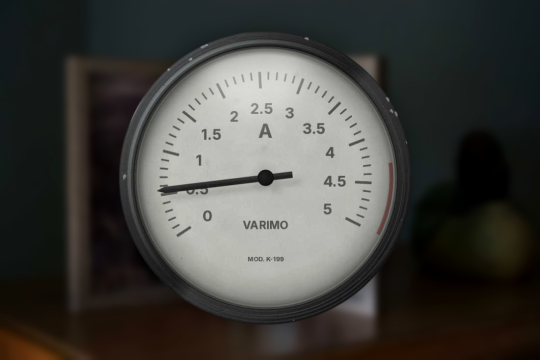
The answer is value=0.55 unit=A
